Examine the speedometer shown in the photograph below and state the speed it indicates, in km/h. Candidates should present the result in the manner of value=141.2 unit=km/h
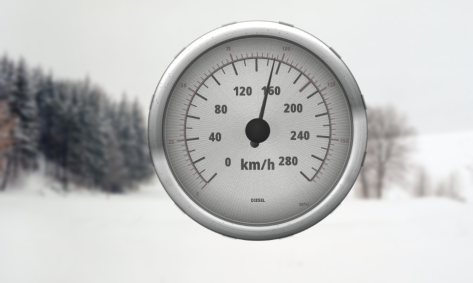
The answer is value=155 unit=km/h
